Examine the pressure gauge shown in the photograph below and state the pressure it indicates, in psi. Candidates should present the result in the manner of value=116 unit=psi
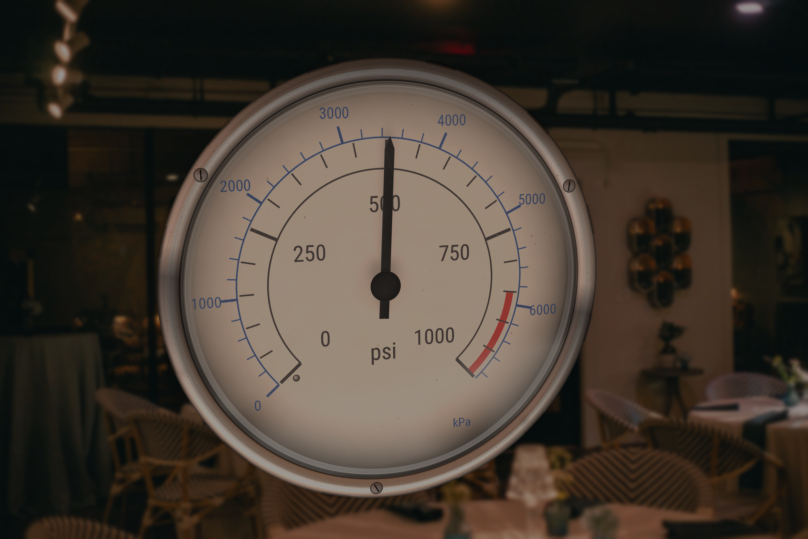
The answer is value=500 unit=psi
